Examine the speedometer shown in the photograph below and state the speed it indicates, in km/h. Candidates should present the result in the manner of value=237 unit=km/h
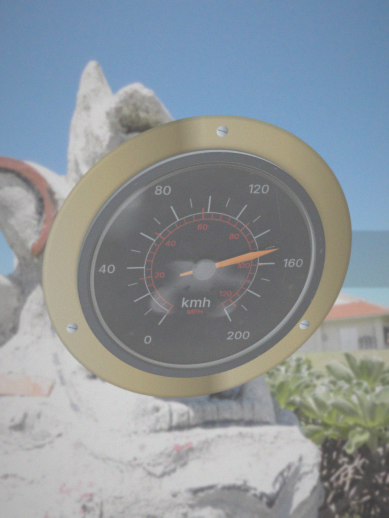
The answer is value=150 unit=km/h
